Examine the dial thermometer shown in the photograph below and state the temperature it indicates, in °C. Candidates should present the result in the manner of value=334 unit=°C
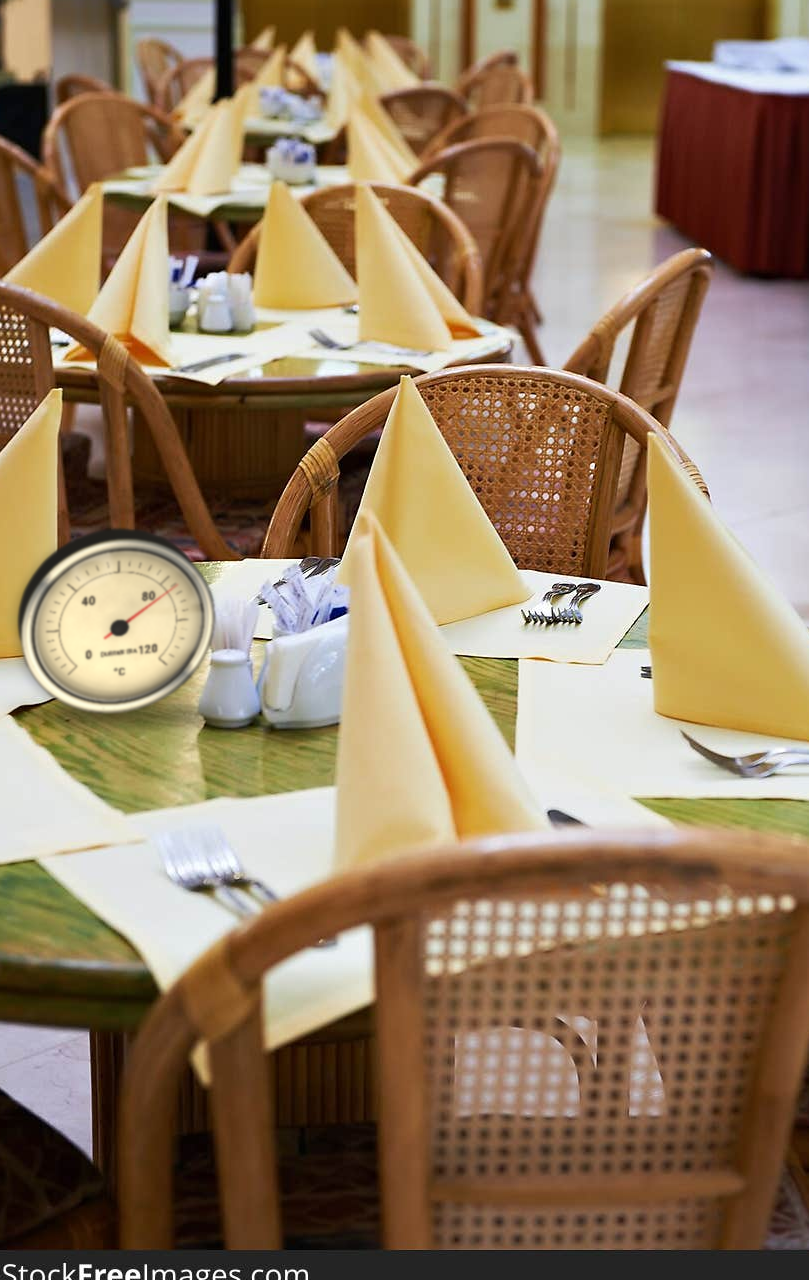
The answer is value=84 unit=°C
